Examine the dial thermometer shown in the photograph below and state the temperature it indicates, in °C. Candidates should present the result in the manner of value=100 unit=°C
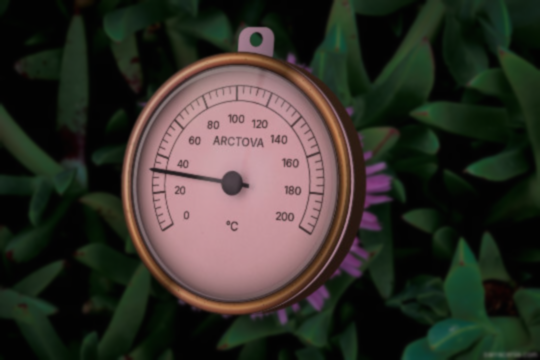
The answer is value=32 unit=°C
